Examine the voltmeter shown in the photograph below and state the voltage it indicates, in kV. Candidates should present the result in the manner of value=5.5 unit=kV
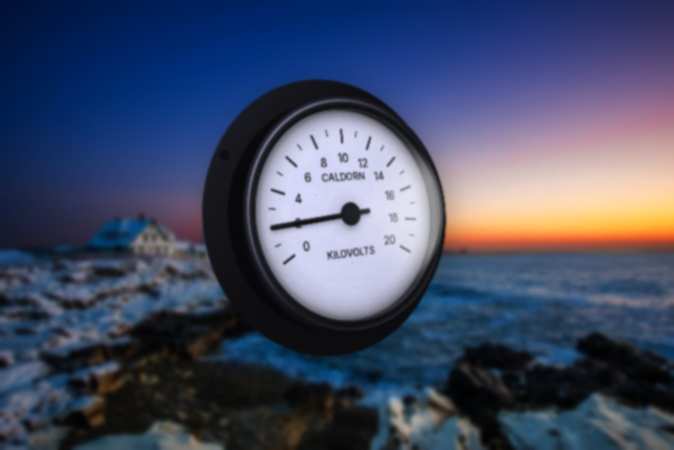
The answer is value=2 unit=kV
